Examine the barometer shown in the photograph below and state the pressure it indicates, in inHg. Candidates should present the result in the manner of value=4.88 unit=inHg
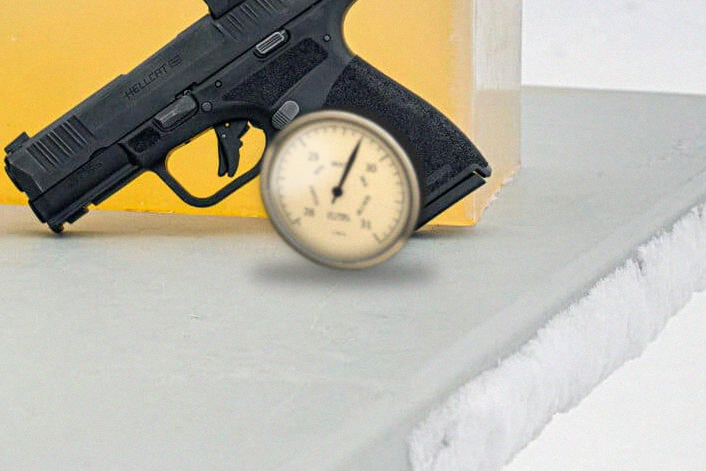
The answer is value=29.7 unit=inHg
